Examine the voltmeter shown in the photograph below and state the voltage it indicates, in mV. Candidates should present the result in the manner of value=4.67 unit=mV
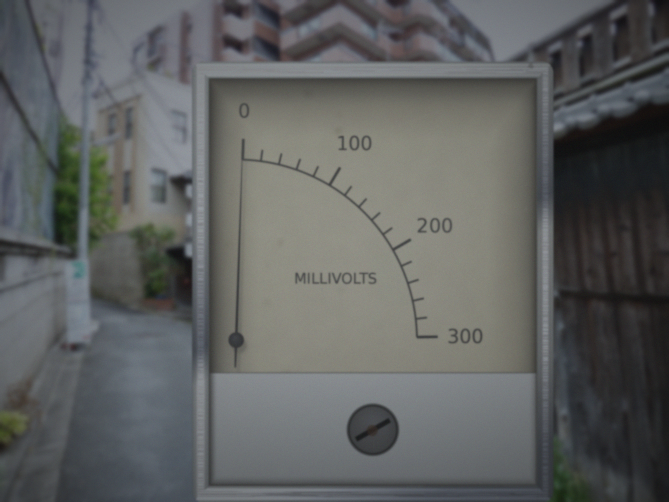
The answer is value=0 unit=mV
